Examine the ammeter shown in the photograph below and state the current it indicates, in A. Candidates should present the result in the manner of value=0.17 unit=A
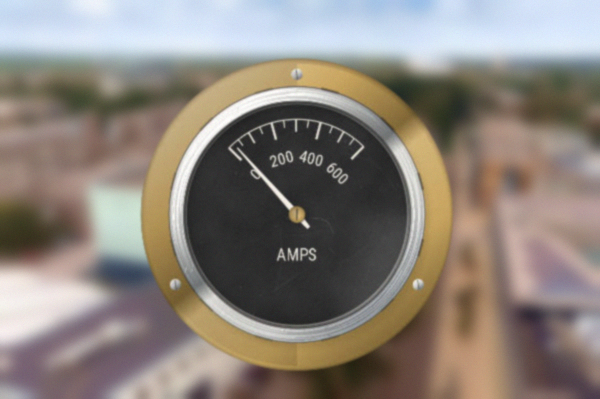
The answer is value=25 unit=A
